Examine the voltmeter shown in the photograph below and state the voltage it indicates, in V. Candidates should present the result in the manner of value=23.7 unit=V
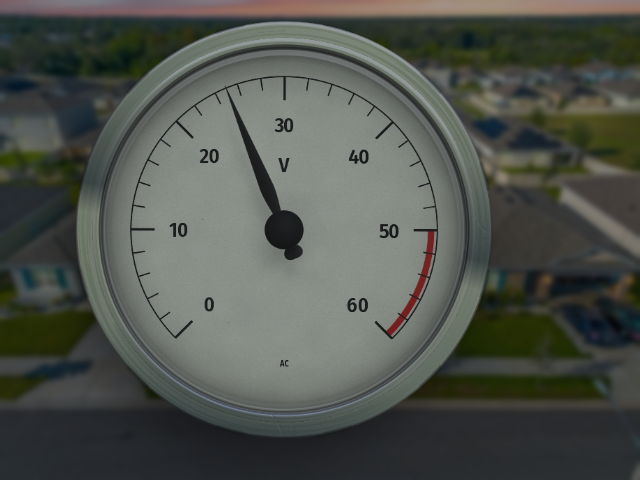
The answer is value=25 unit=V
